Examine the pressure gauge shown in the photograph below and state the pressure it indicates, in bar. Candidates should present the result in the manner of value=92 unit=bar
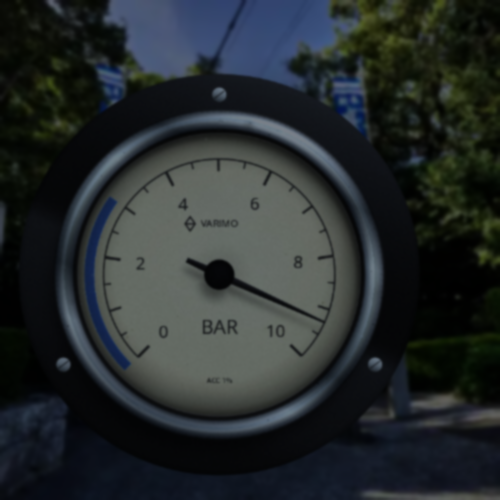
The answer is value=9.25 unit=bar
